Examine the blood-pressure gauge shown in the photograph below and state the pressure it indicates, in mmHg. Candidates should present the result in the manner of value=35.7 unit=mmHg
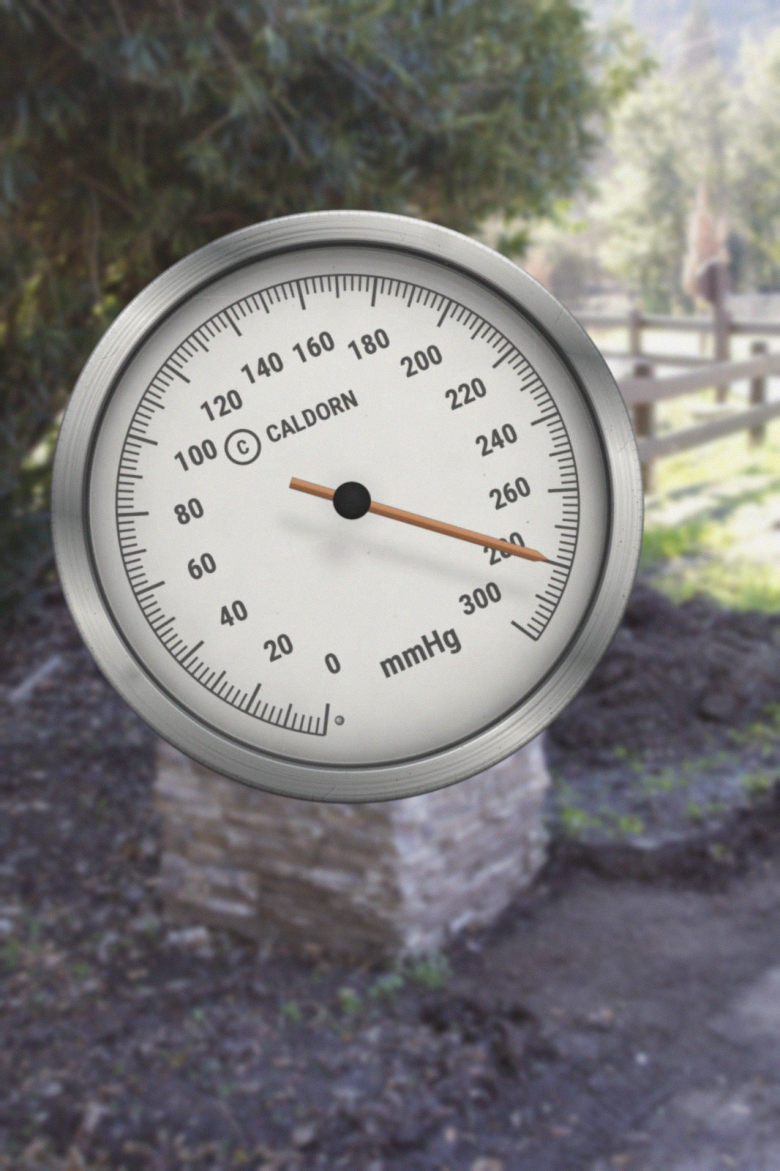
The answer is value=280 unit=mmHg
